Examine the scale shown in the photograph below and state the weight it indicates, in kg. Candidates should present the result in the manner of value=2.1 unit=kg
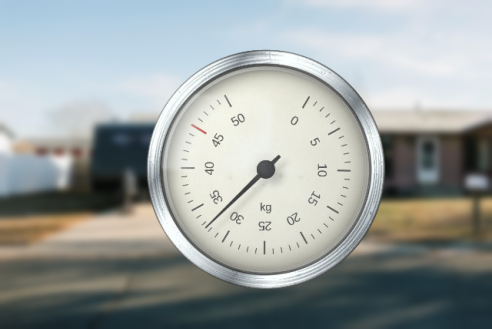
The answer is value=32.5 unit=kg
